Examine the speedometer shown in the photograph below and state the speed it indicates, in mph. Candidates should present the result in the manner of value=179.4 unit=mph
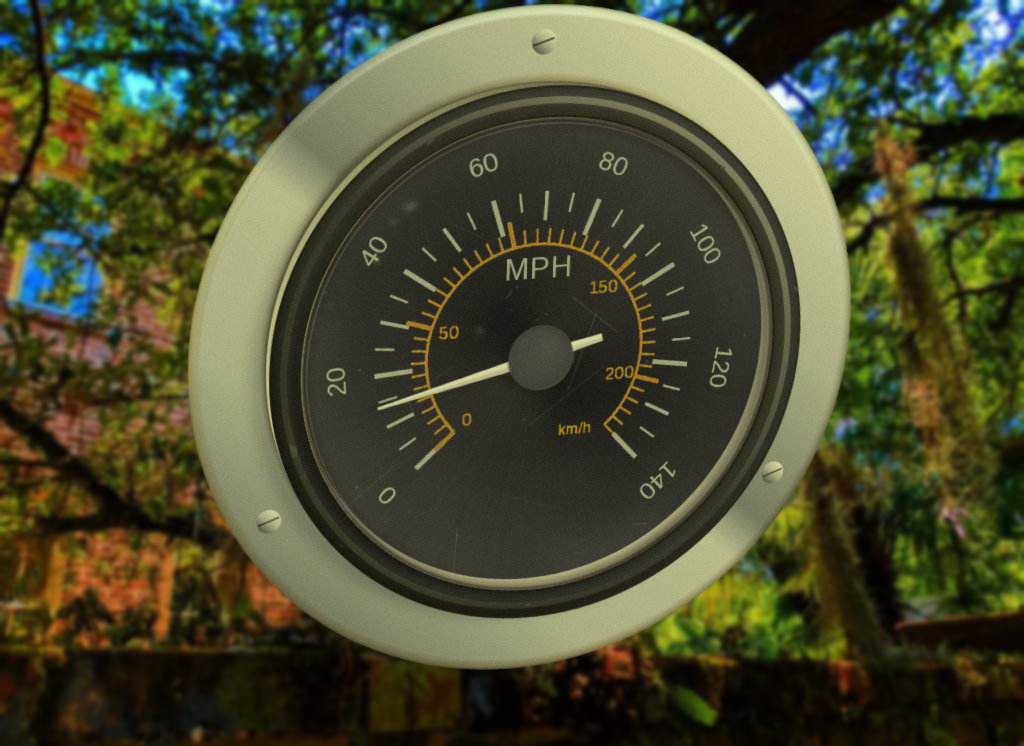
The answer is value=15 unit=mph
